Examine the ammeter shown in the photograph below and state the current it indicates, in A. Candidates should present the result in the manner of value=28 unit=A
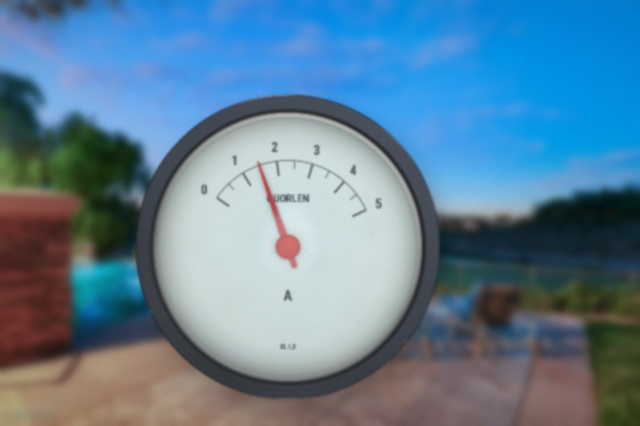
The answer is value=1.5 unit=A
